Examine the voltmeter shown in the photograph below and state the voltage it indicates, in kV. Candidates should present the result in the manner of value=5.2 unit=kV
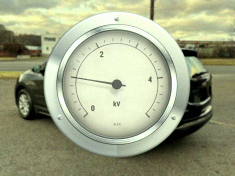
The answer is value=1 unit=kV
